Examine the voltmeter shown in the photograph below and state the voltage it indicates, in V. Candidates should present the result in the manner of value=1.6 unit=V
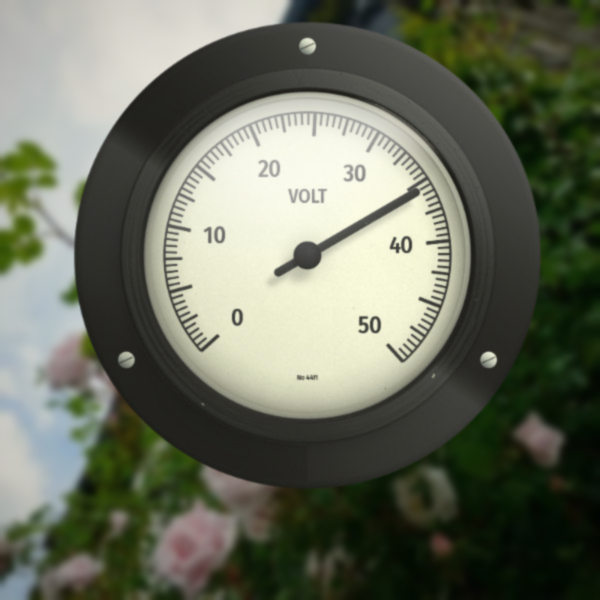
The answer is value=35.5 unit=V
